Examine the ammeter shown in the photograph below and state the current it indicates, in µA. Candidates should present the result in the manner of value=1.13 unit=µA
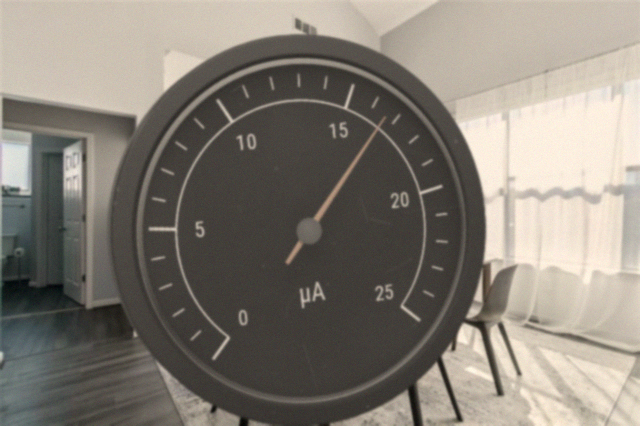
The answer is value=16.5 unit=µA
